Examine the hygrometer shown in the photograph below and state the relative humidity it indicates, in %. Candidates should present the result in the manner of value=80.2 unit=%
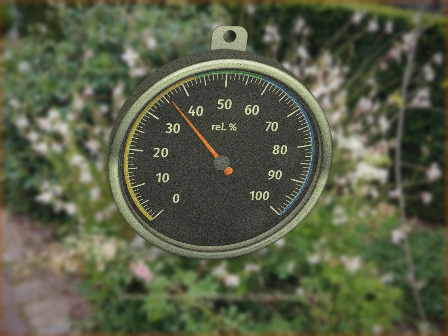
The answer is value=36 unit=%
